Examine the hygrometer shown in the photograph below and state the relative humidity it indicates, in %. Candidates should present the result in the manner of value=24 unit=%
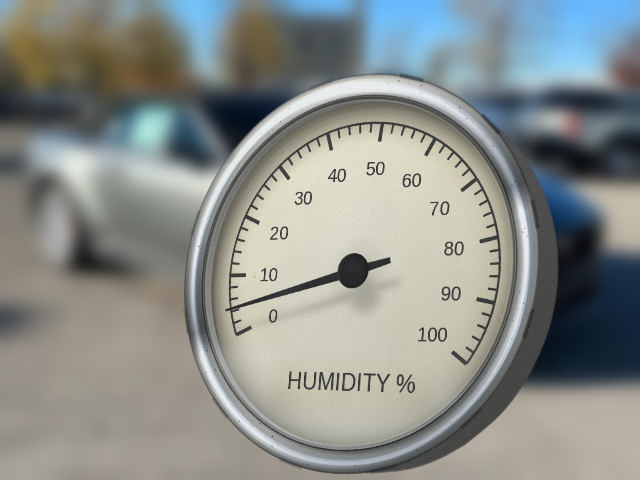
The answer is value=4 unit=%
